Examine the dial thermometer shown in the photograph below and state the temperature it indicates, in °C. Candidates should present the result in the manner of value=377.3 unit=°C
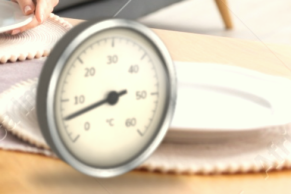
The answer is value=6 unit=°C
